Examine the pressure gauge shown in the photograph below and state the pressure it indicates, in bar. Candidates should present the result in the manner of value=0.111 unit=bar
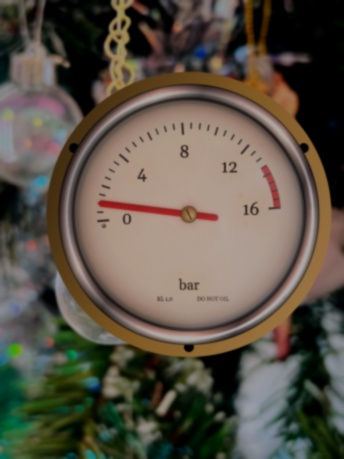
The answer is value=1 unit=bar
